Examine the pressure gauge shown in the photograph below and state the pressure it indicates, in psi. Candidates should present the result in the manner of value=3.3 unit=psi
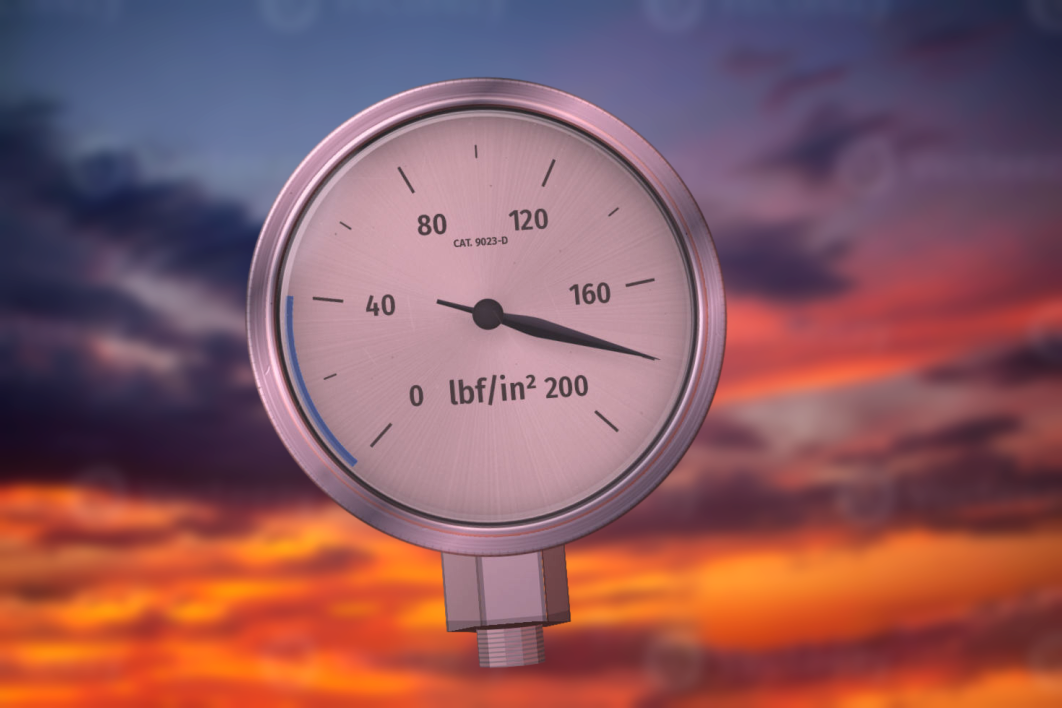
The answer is value=180 unit=psi
